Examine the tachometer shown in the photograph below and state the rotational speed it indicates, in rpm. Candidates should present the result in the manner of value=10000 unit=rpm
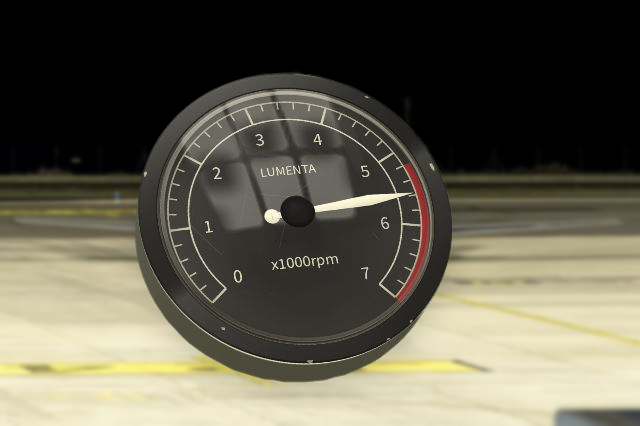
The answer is value=5600 unit=rpm
